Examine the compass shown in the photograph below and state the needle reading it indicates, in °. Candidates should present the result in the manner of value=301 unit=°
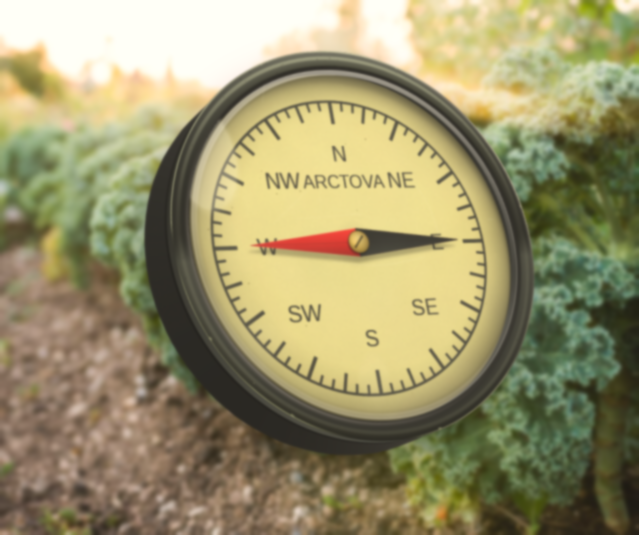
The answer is value=270 unit=°
